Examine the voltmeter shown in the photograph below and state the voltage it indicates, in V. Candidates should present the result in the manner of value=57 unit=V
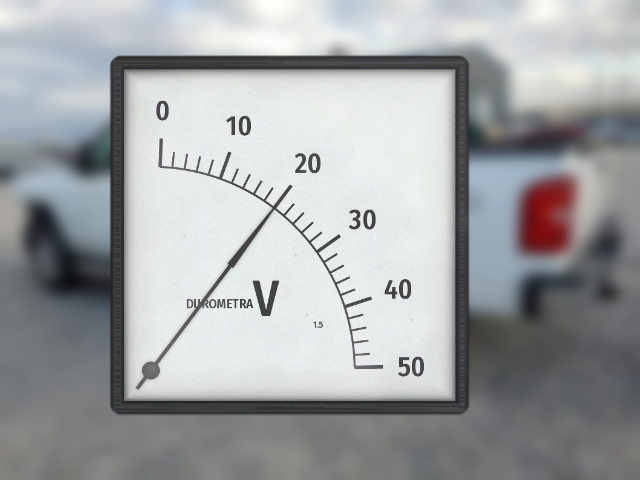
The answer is value=20 unit=V
